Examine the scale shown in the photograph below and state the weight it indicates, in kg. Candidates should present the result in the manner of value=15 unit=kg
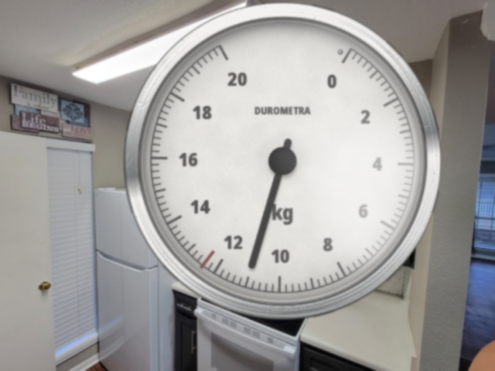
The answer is value=11 unit=kg
